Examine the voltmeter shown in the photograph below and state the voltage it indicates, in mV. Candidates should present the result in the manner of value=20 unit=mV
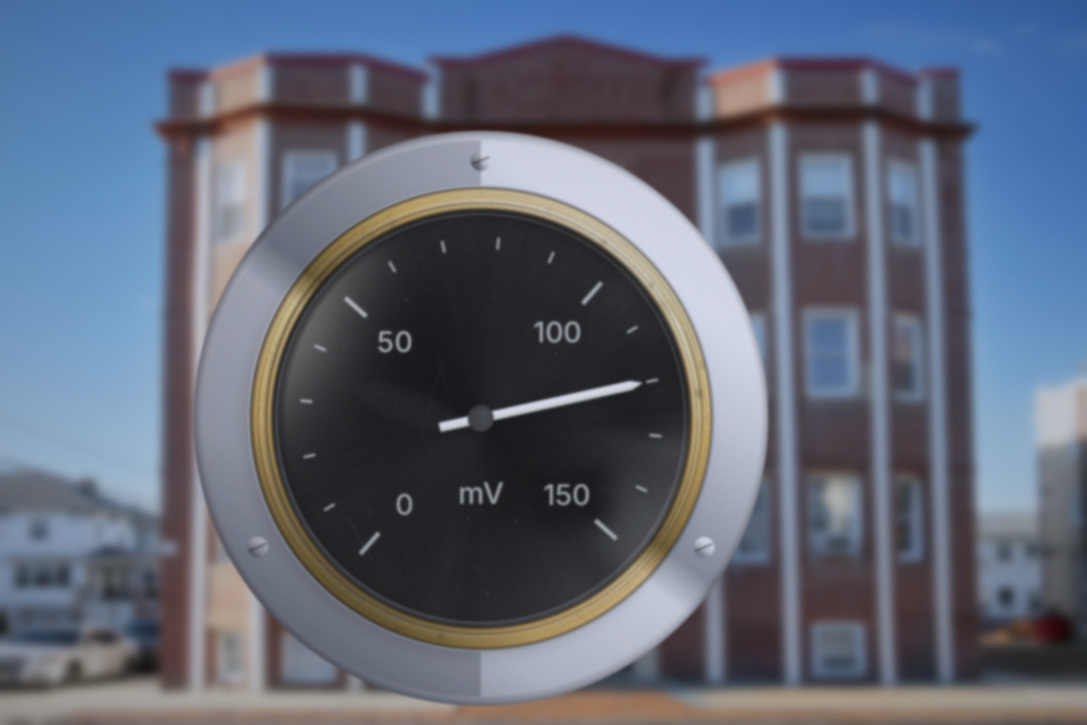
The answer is value=120 unit=mV
